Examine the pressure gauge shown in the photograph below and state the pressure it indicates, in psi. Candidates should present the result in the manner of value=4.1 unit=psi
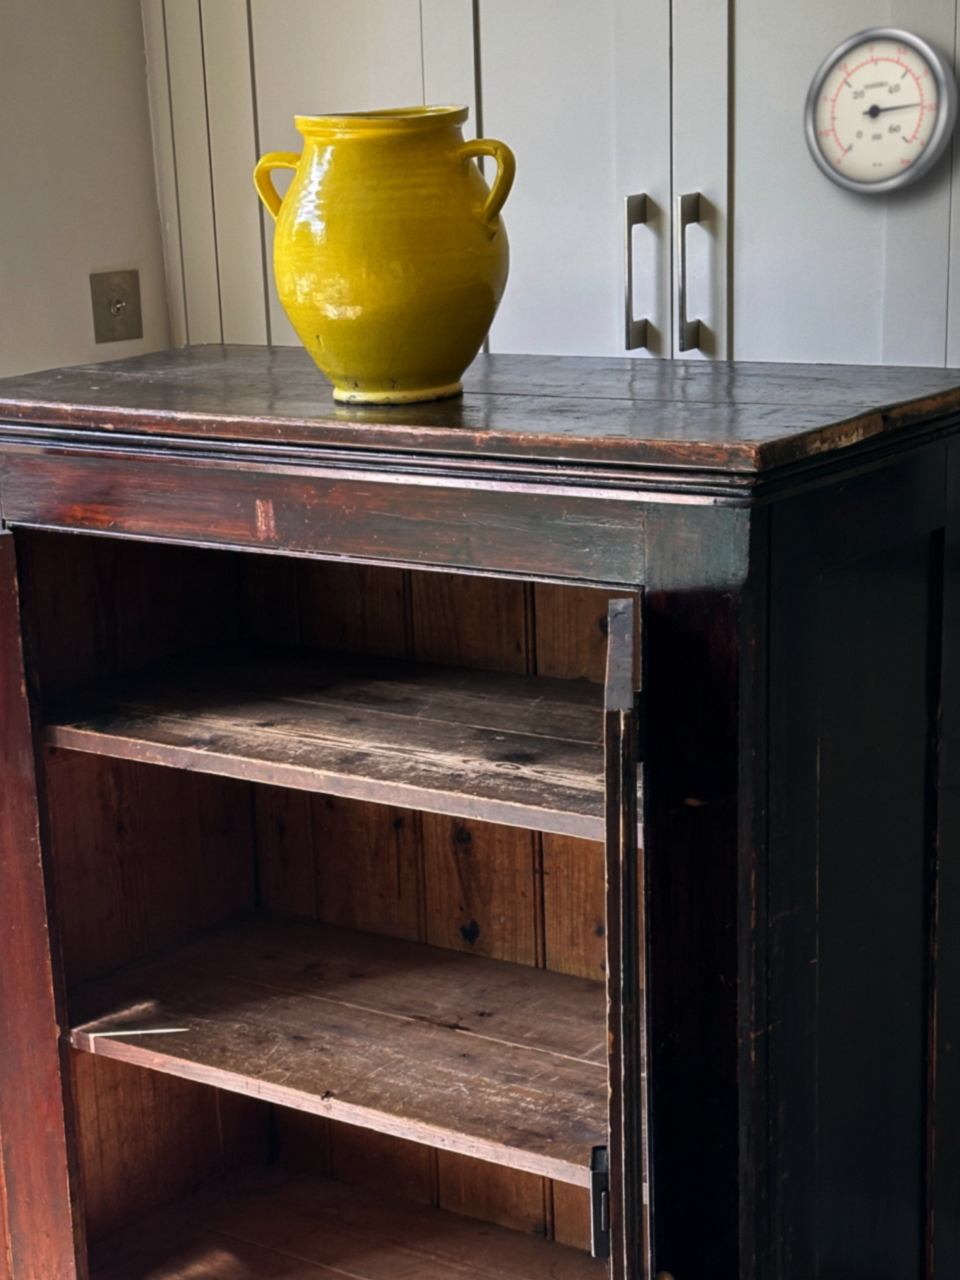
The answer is value=50 unit=psi
